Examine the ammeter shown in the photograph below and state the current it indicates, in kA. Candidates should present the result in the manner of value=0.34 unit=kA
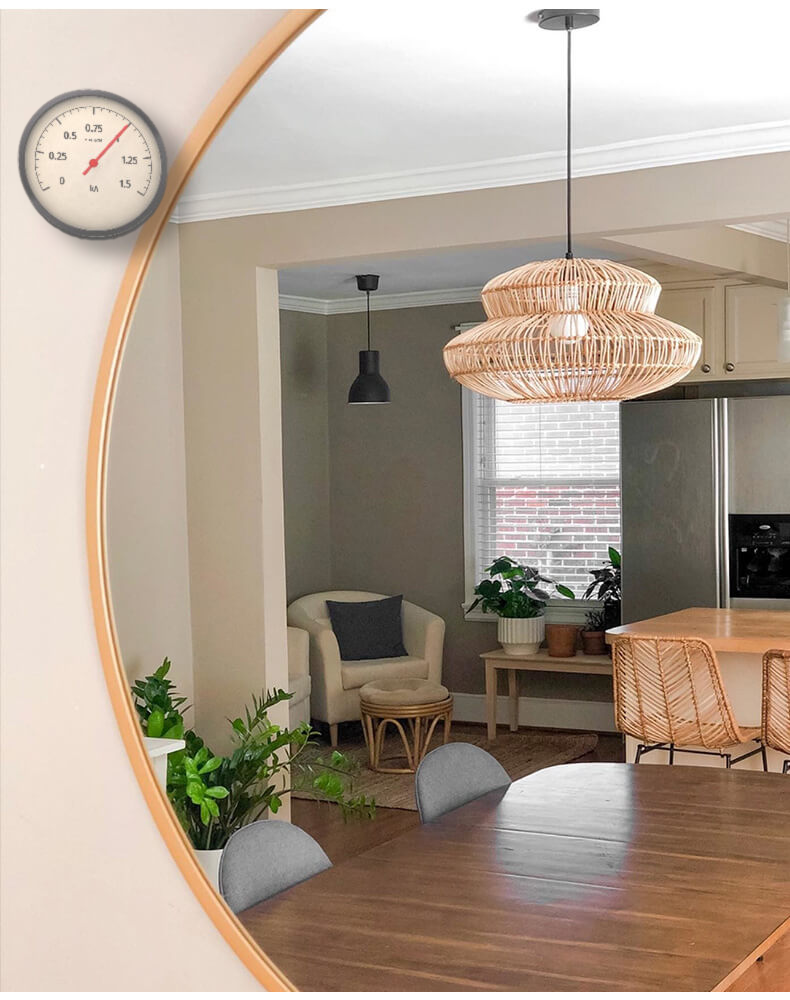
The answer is value=1 unit=kA
